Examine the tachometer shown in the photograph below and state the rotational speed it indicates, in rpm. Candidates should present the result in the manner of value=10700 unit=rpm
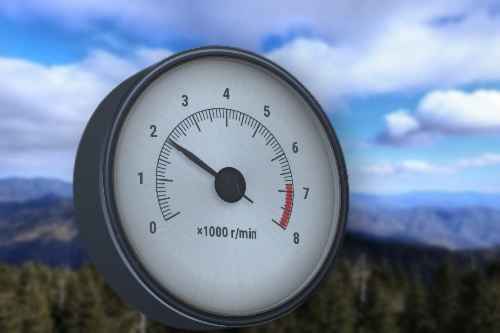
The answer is value=2000 unit=rpm
